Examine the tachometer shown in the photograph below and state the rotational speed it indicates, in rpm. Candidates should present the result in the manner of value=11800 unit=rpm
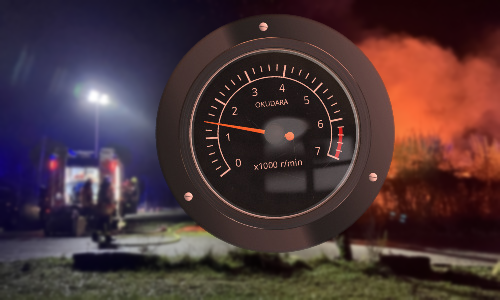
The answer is value=1400 unit=rpm
